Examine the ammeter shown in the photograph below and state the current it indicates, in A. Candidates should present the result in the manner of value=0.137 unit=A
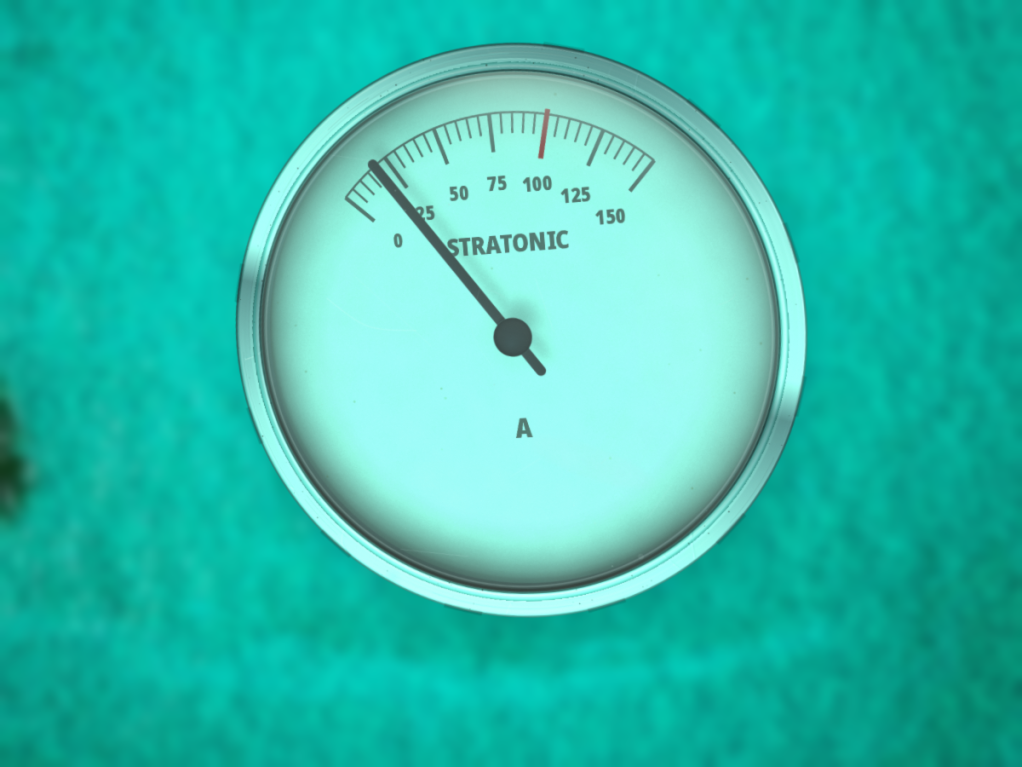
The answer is value=20 unit=A
